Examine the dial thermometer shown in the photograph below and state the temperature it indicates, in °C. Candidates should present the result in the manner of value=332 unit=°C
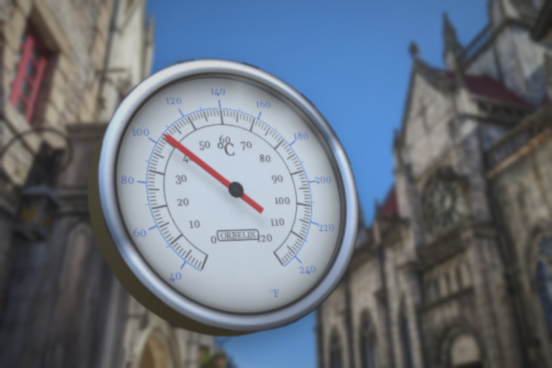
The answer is value=40 unit=°C
